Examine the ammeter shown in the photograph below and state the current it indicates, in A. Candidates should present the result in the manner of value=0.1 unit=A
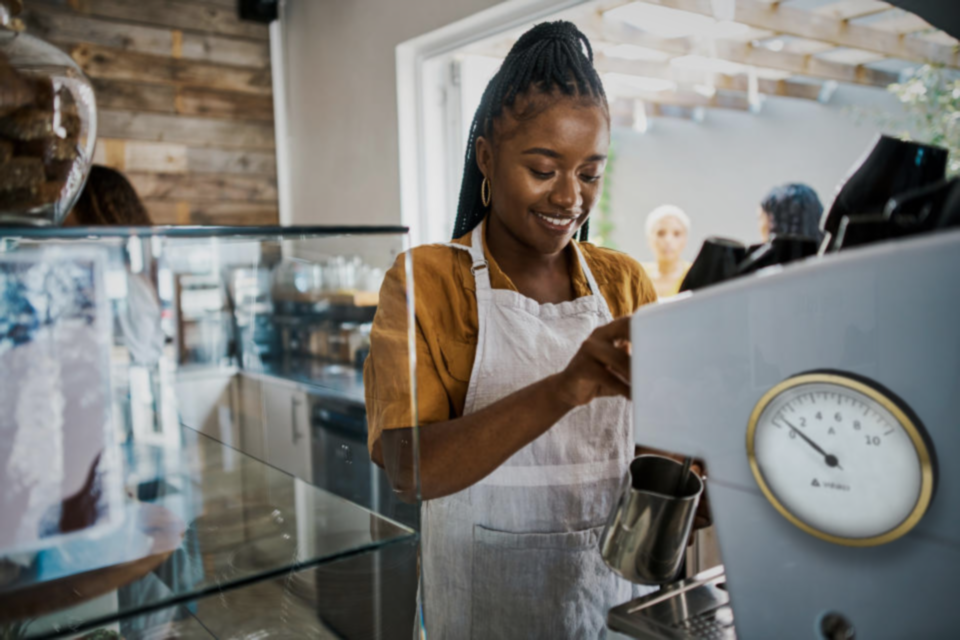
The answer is value=1 unit=A
